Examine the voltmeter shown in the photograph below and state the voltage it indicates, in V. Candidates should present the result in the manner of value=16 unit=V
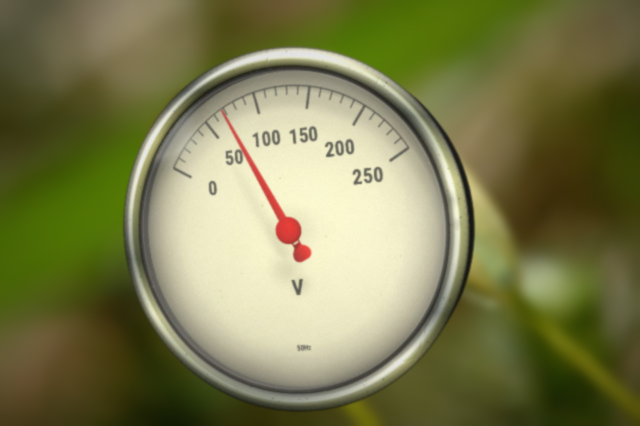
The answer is value=70 unit=V
